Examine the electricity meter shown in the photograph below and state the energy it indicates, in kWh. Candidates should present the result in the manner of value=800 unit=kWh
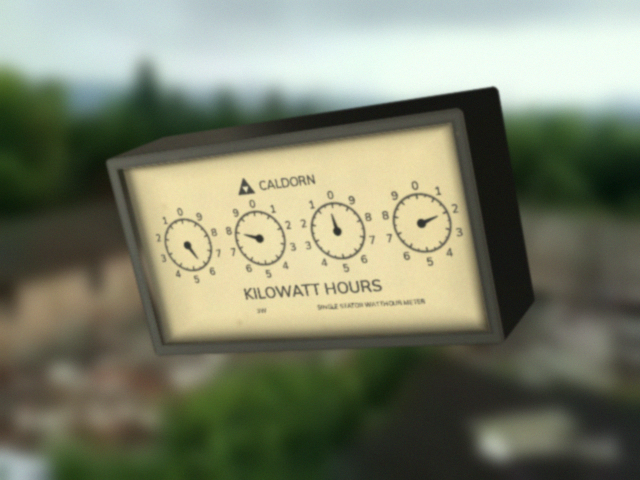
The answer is value=5802 unit=kWh
